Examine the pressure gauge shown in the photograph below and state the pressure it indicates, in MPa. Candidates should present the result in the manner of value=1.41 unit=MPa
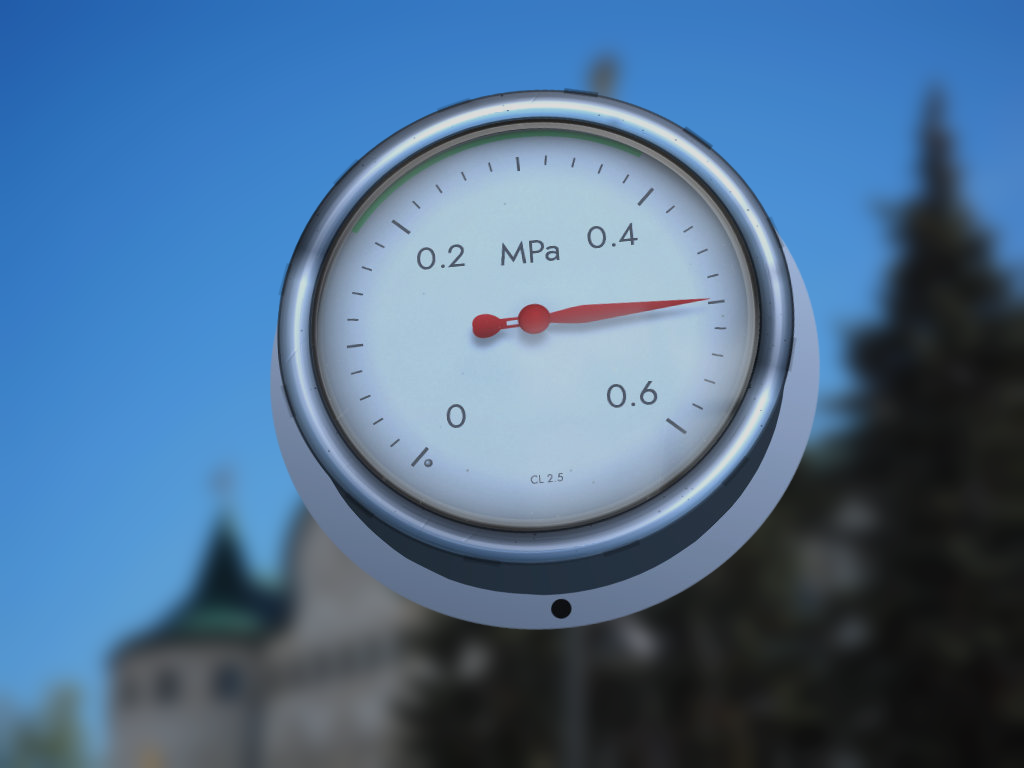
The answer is value=0.5 unit=MPa
